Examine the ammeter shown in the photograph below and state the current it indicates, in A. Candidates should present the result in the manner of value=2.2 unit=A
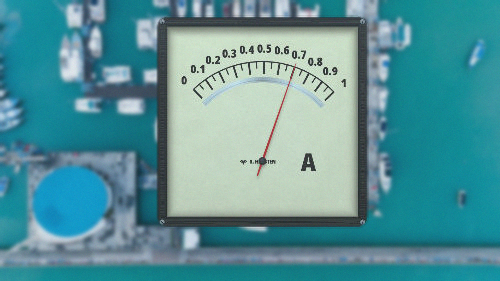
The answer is value=0.7 unit=A
